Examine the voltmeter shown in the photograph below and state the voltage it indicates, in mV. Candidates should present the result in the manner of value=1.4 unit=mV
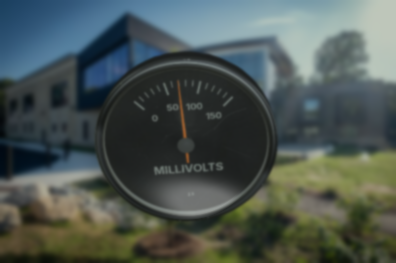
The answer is value=70 unit=mV
